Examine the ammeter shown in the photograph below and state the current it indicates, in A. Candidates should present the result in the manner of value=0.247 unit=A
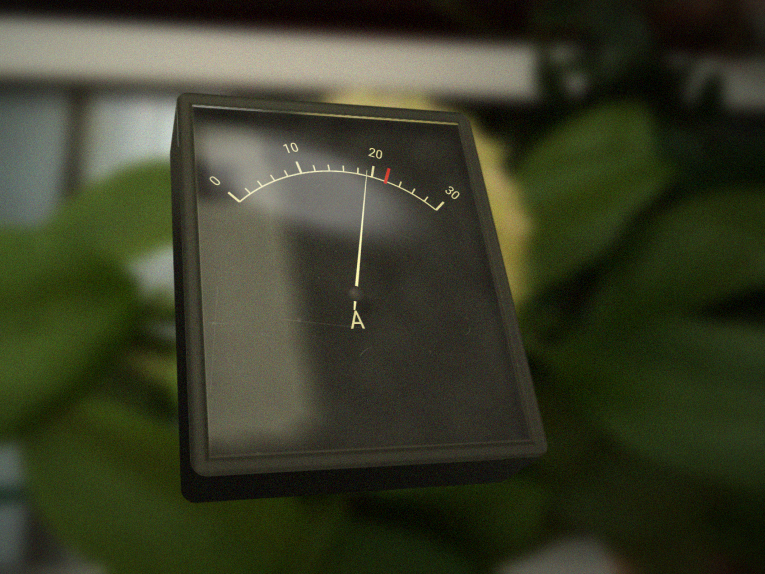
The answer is value=19 unit=A
